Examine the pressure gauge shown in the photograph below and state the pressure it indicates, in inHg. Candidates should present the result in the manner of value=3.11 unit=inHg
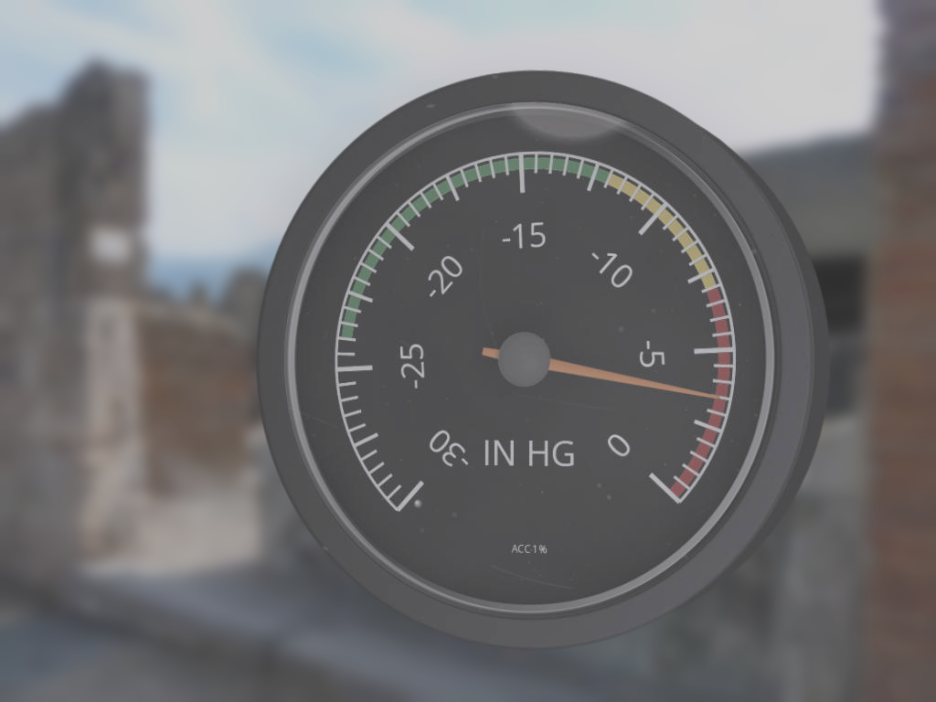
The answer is value=-3.5 unit=inHg
